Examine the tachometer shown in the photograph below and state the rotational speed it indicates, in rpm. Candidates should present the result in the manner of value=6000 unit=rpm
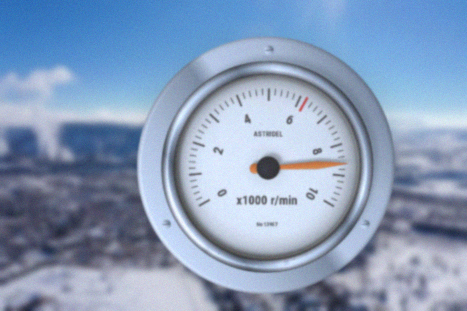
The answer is value=8600 unit=rpm
